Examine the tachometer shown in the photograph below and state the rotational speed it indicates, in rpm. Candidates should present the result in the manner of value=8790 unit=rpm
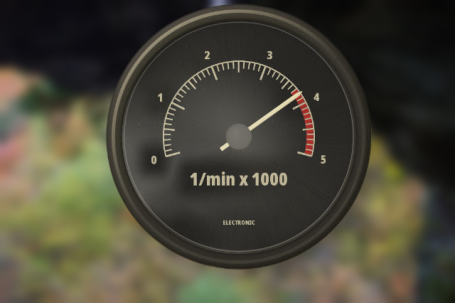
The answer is value=3800 unit=rpm
